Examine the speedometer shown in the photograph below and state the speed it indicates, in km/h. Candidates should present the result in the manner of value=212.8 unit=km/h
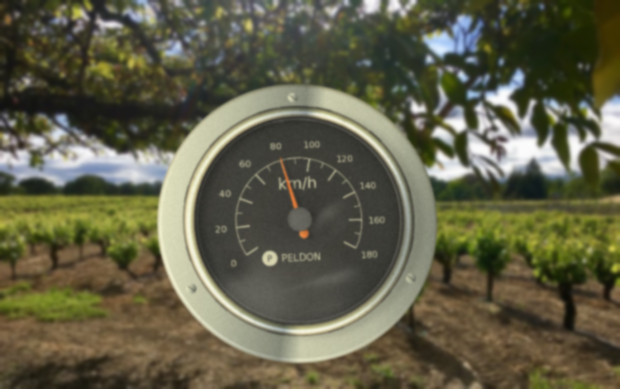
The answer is value=80 unit=km/h
